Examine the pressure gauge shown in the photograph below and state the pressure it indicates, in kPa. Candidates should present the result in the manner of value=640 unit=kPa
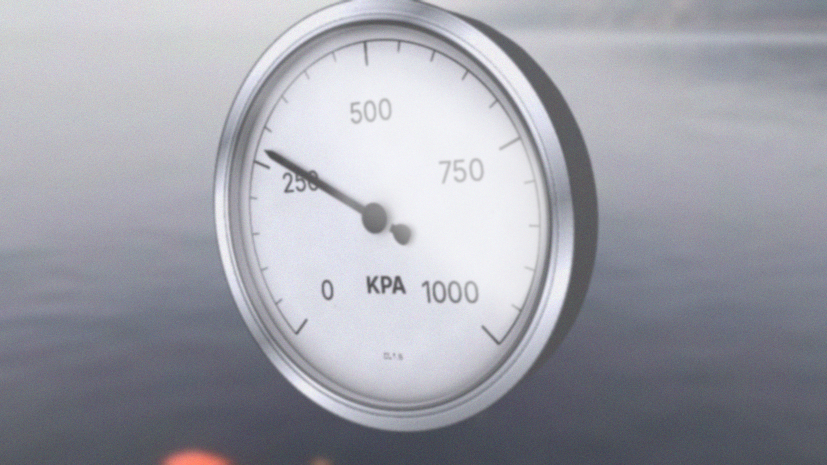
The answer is value=275 unit=kPa
